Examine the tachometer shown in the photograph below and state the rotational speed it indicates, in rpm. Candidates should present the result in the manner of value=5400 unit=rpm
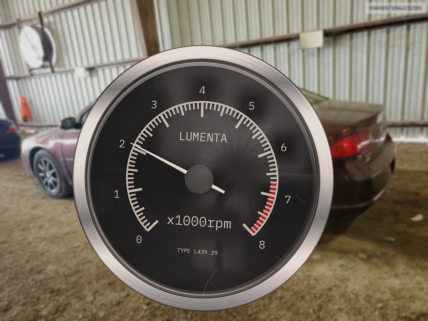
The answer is value=2100 unit=rpm
